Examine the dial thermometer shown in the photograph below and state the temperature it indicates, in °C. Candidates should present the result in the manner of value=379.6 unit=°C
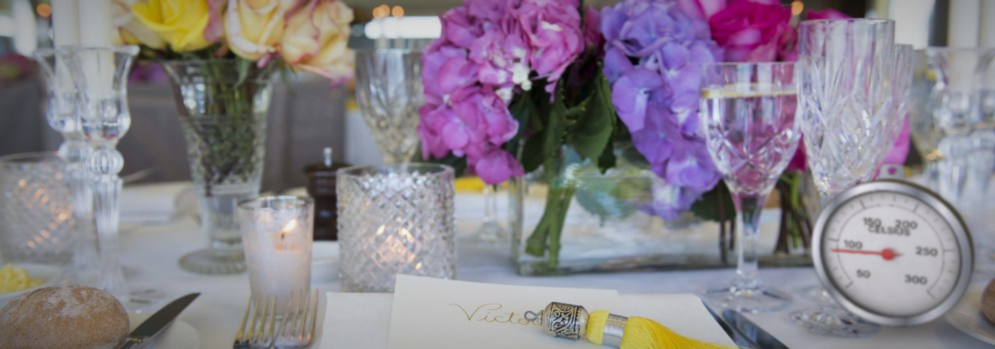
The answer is value=90 unit=°C
